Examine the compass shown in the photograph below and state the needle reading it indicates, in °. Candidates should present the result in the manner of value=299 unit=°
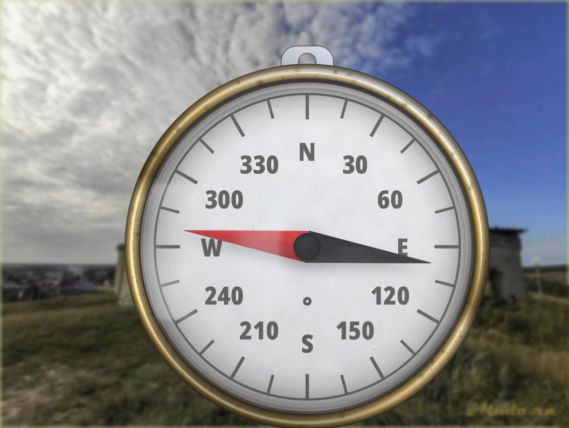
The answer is value=277.5 unit=°
